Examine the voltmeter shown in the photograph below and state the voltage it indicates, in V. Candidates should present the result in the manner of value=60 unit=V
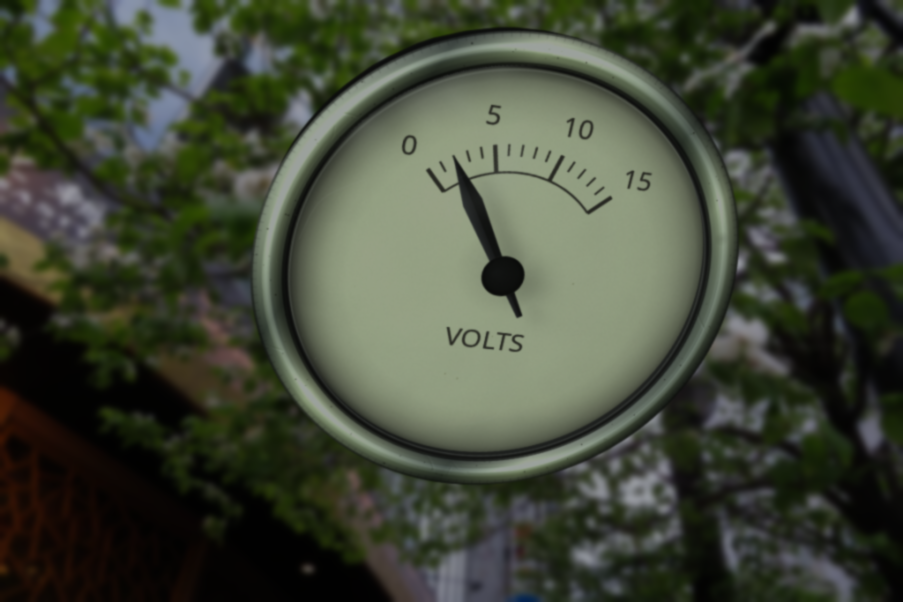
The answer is value=2 unit=V
